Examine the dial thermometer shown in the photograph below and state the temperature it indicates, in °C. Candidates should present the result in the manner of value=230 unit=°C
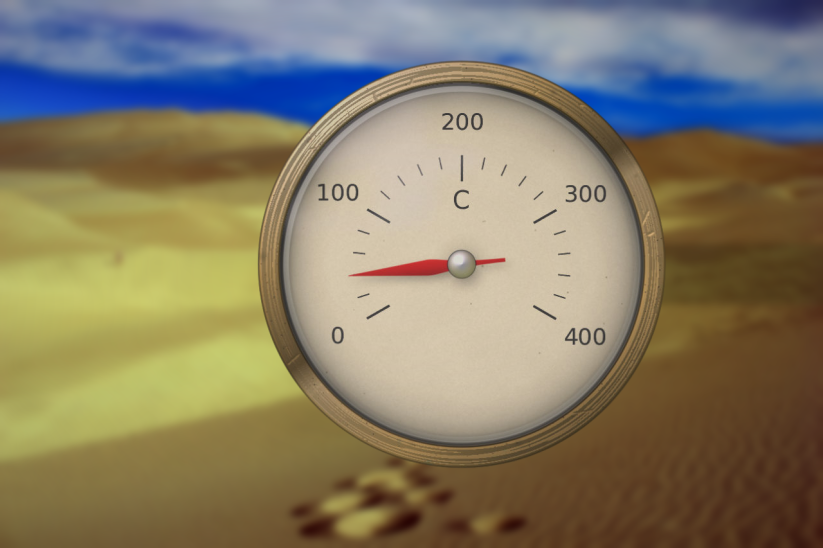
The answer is value=40 unit=°C
